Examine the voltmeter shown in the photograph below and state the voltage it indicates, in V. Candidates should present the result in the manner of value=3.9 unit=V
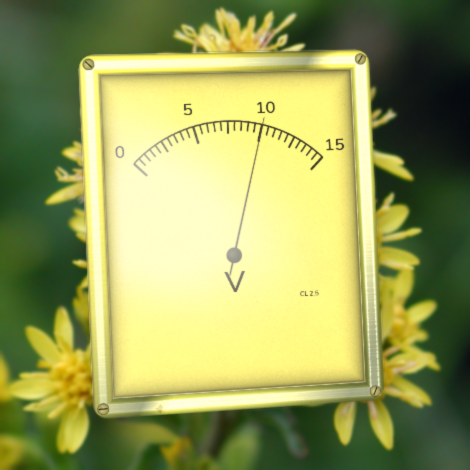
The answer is value=10 unit=V
